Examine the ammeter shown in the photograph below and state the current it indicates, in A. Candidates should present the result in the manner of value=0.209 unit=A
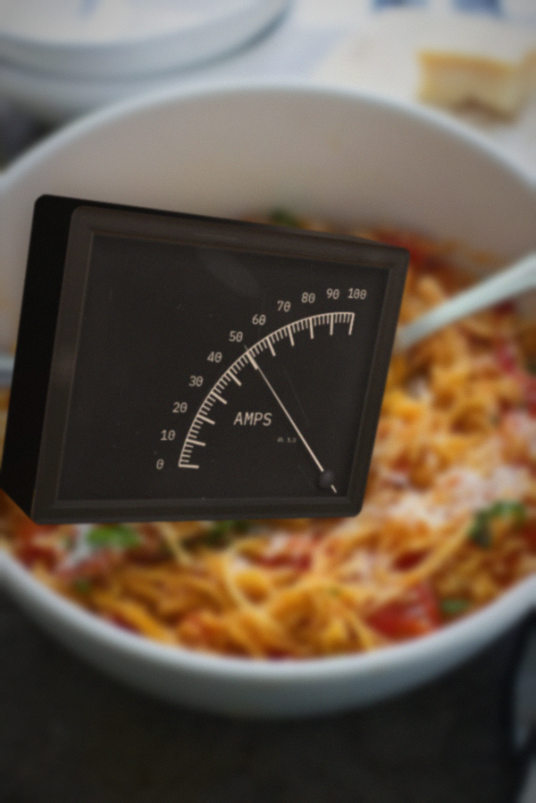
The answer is value=50 unit=A
